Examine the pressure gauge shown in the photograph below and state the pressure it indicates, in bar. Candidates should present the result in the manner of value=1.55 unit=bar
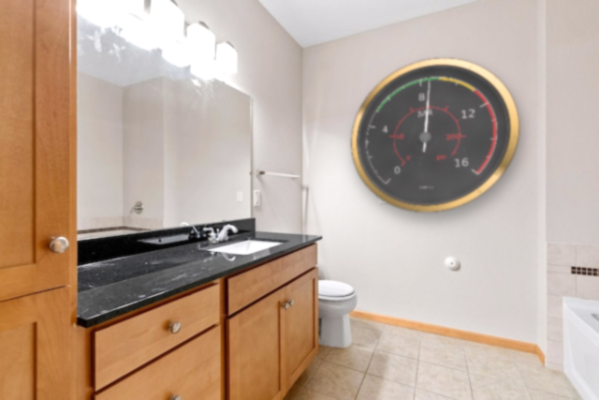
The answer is value=8.5 unit=bar
